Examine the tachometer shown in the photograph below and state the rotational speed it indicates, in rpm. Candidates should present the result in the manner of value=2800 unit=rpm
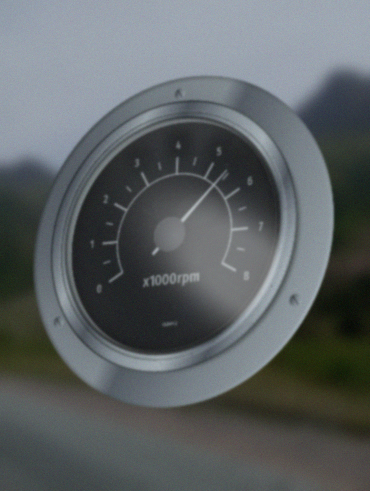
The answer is value=5500 unit=rpm
